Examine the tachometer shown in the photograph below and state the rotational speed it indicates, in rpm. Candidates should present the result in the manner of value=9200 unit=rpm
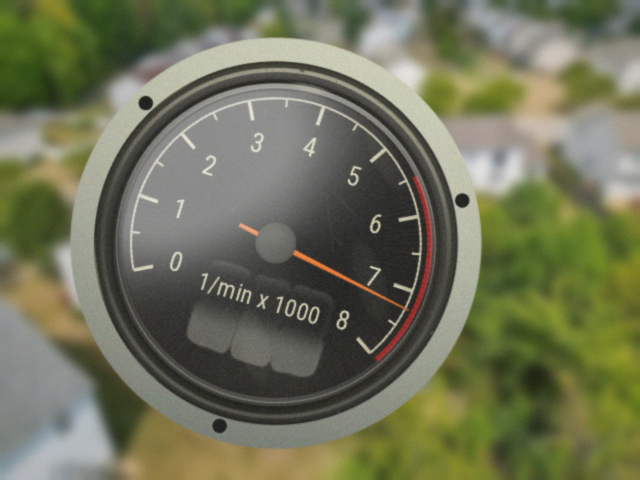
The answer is value=7250 unit=rpm
